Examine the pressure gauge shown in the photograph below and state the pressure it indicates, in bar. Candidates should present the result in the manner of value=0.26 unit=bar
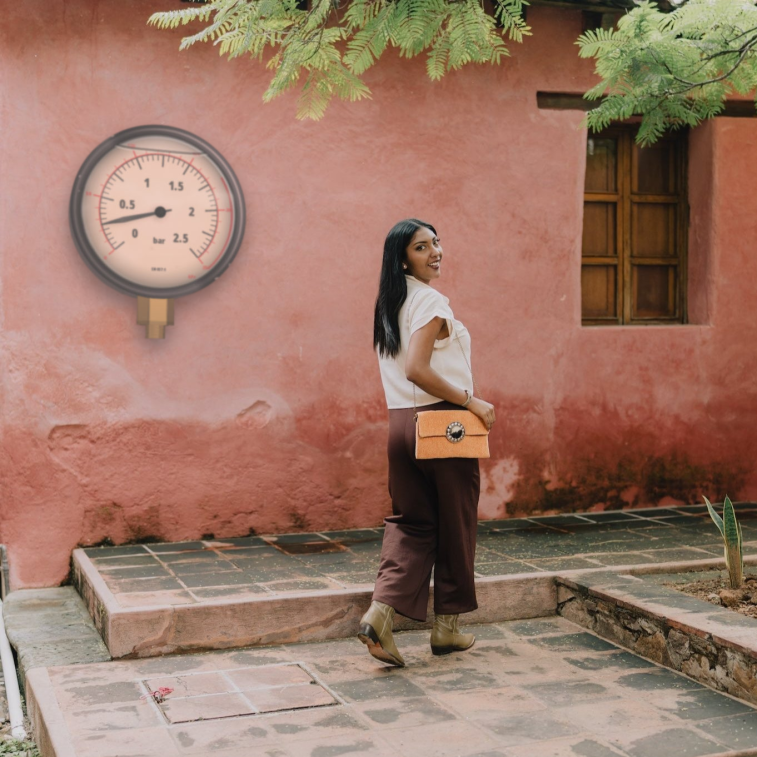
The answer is value=0.25 unit=bar
